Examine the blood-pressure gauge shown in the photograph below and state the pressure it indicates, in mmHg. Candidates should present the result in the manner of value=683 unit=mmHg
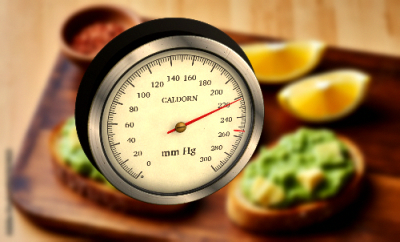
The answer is value=220 unit=mmHg
